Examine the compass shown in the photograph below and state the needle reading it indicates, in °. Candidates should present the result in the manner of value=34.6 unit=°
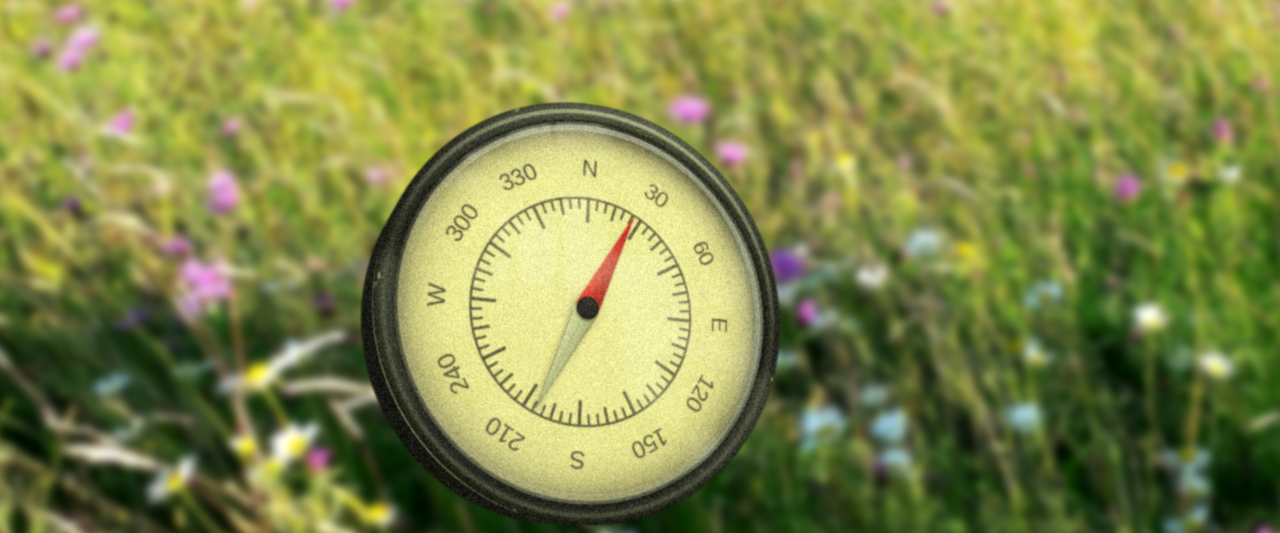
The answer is value=25 unit=°
